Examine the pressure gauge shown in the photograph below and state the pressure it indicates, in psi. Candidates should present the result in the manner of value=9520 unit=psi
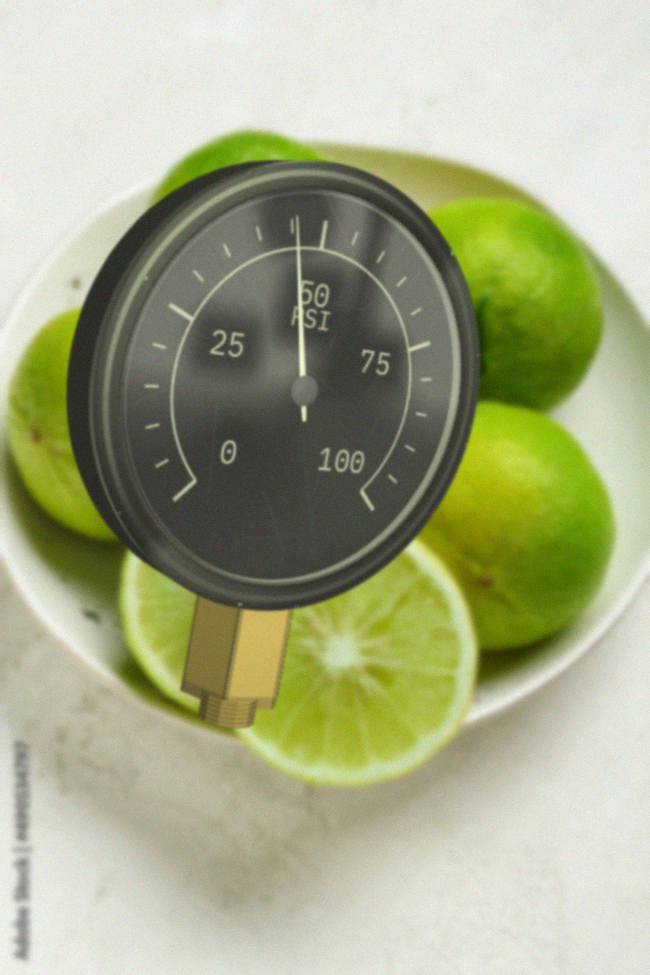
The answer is value=45 unit=psi
